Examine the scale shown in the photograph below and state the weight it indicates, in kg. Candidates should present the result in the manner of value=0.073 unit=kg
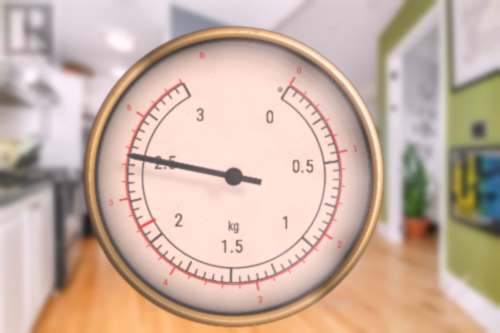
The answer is value=2.5 unit=kg
